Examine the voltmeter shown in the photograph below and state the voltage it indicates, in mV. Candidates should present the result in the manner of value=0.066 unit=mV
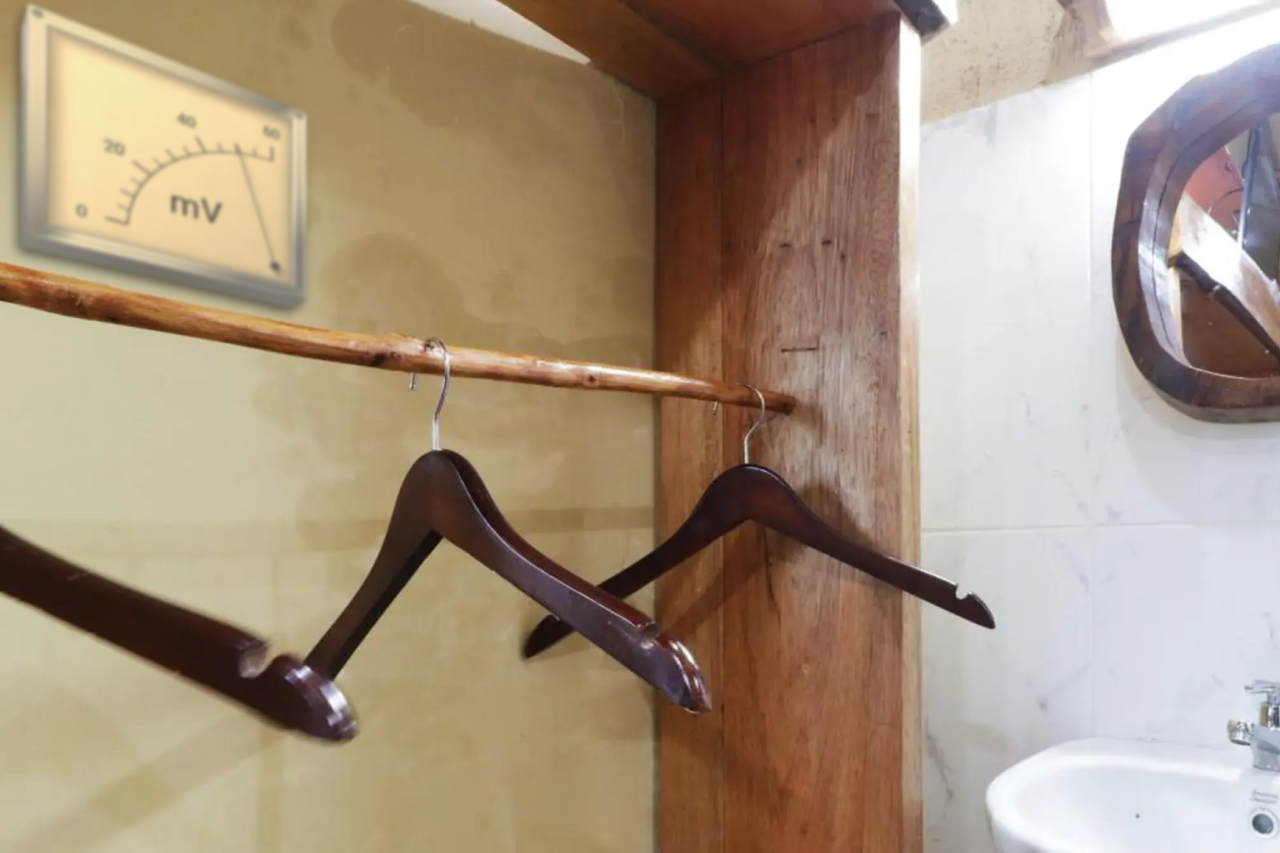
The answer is value=50 unit=mV
